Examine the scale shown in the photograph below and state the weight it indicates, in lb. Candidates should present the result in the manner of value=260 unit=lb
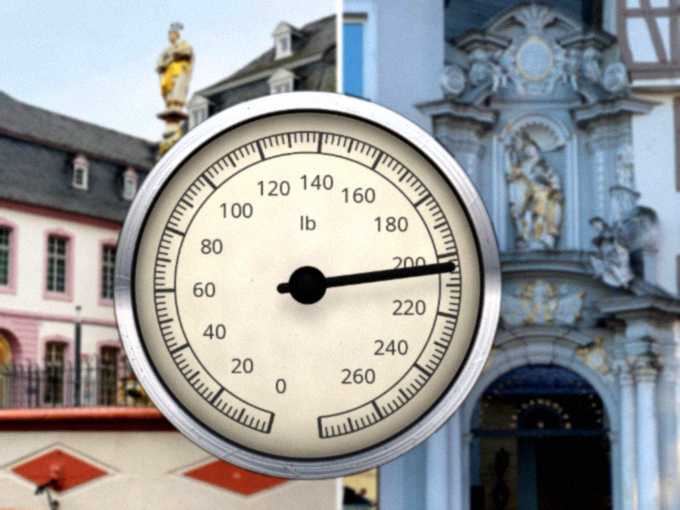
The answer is value=204 unit=lb
